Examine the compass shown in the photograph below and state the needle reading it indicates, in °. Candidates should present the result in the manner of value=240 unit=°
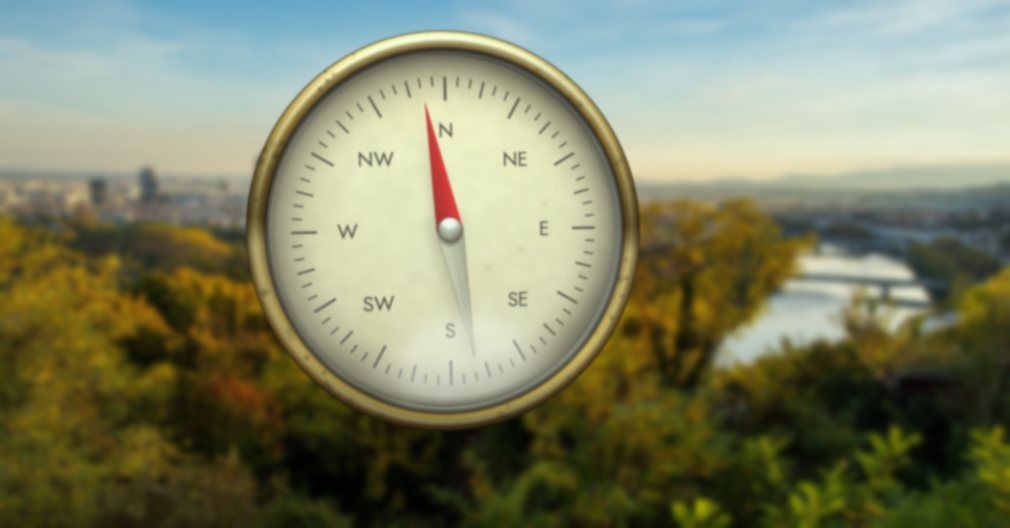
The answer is value=350 unit=°
